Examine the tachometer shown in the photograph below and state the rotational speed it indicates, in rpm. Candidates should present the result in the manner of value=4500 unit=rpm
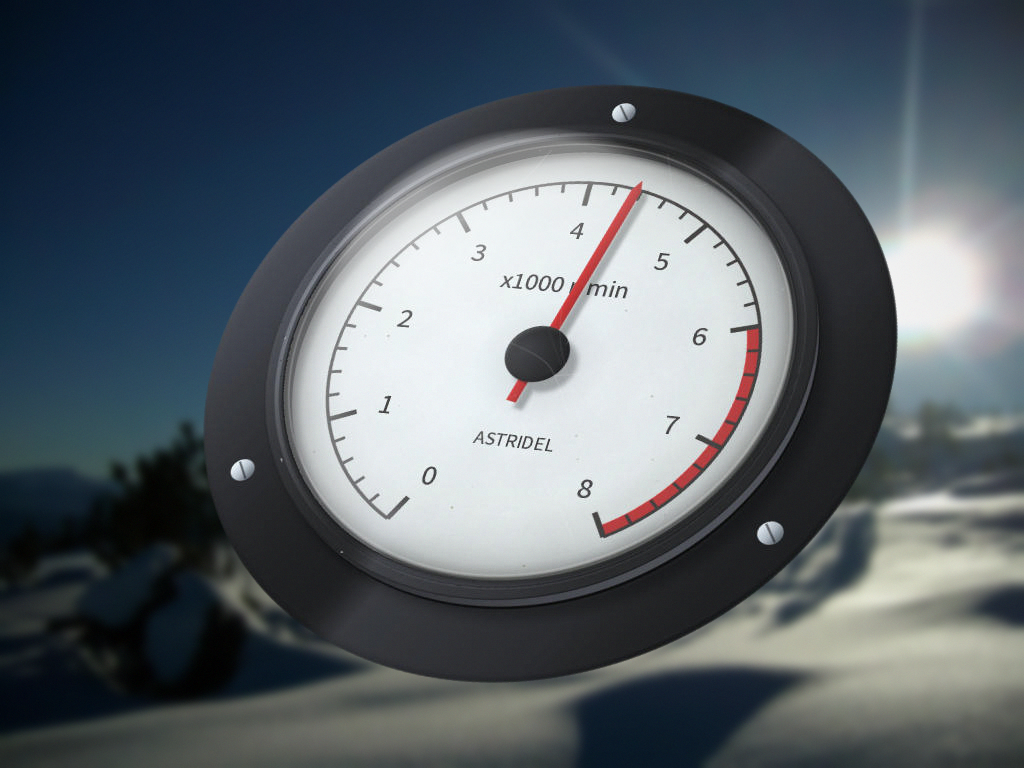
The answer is value=4400 unit=rpm
